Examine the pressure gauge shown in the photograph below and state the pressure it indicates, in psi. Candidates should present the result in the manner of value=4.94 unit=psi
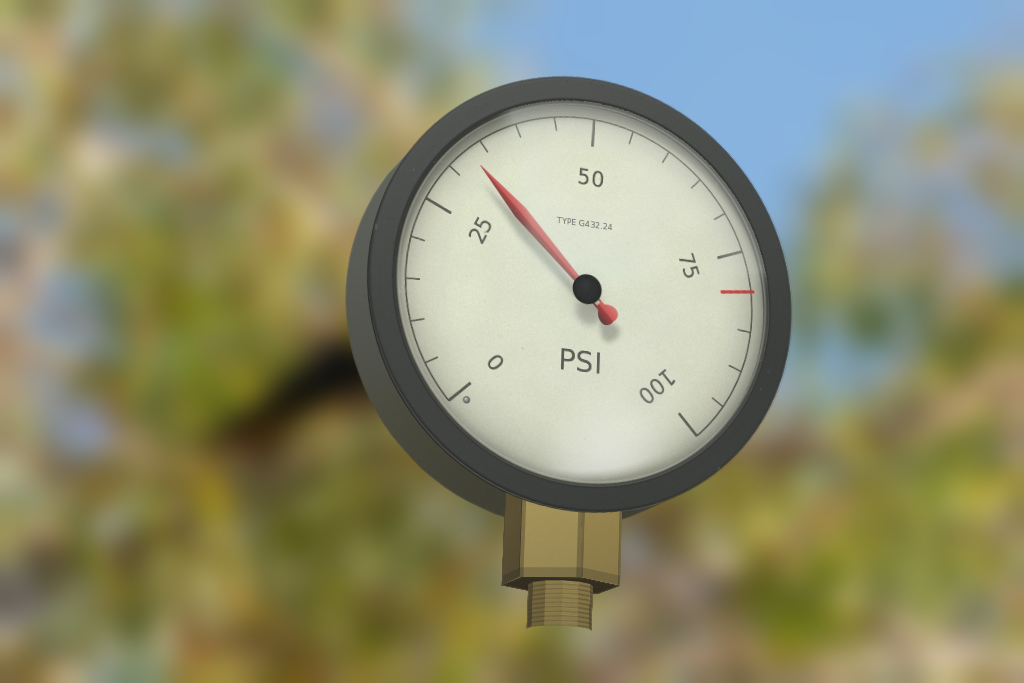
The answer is value=32.5 unit=psi
